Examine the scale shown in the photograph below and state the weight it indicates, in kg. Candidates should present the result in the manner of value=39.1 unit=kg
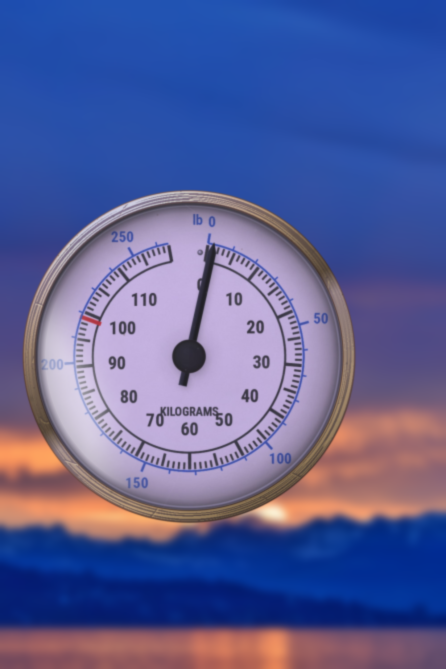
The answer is value=1 unit=kg
